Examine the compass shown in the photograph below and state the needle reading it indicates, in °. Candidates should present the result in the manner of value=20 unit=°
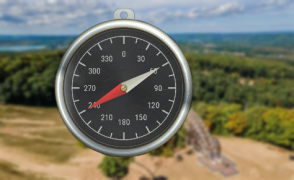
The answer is value=240 unit=°
